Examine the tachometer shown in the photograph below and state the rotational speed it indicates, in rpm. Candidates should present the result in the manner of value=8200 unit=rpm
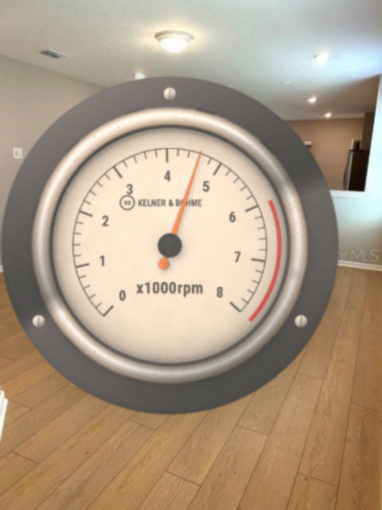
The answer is value=4600 unit=rpm
